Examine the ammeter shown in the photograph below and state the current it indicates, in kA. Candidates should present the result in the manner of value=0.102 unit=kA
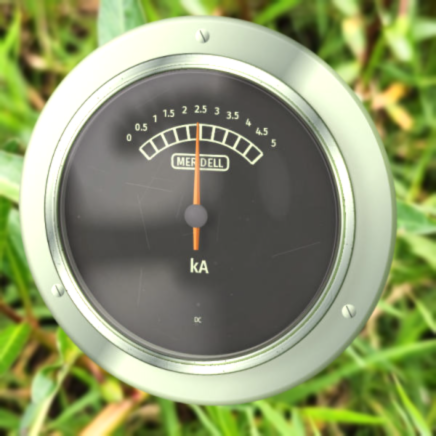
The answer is value=2.5 unit=kA
